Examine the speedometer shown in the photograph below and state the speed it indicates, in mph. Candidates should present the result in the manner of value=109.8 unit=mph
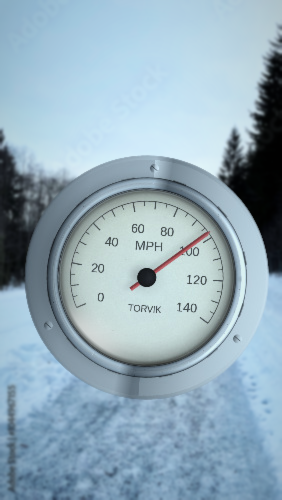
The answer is value=97.5 unit=mph
